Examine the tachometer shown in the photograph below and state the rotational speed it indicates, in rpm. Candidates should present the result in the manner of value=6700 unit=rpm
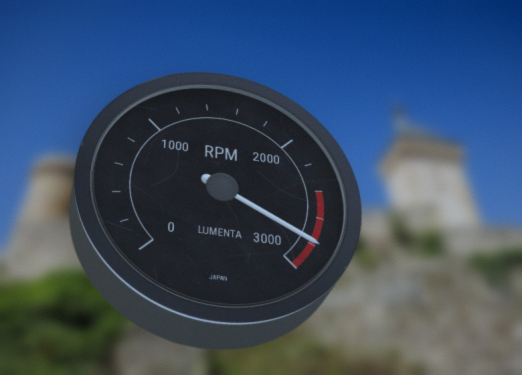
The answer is value=2800 unit=rpm
